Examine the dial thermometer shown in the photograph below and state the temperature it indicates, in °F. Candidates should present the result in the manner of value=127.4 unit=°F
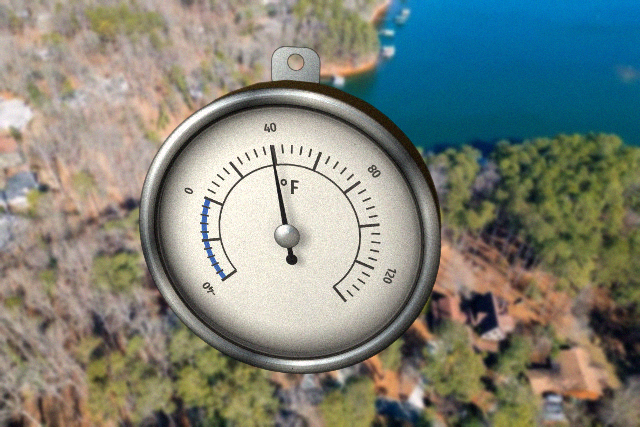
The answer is value=40 unit=°F
